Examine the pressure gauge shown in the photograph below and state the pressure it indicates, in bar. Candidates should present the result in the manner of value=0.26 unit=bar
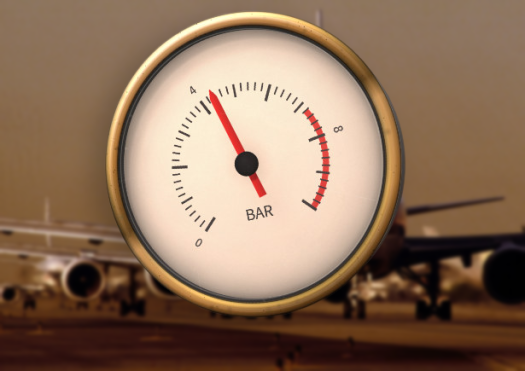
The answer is value=4.4 unit=bar
